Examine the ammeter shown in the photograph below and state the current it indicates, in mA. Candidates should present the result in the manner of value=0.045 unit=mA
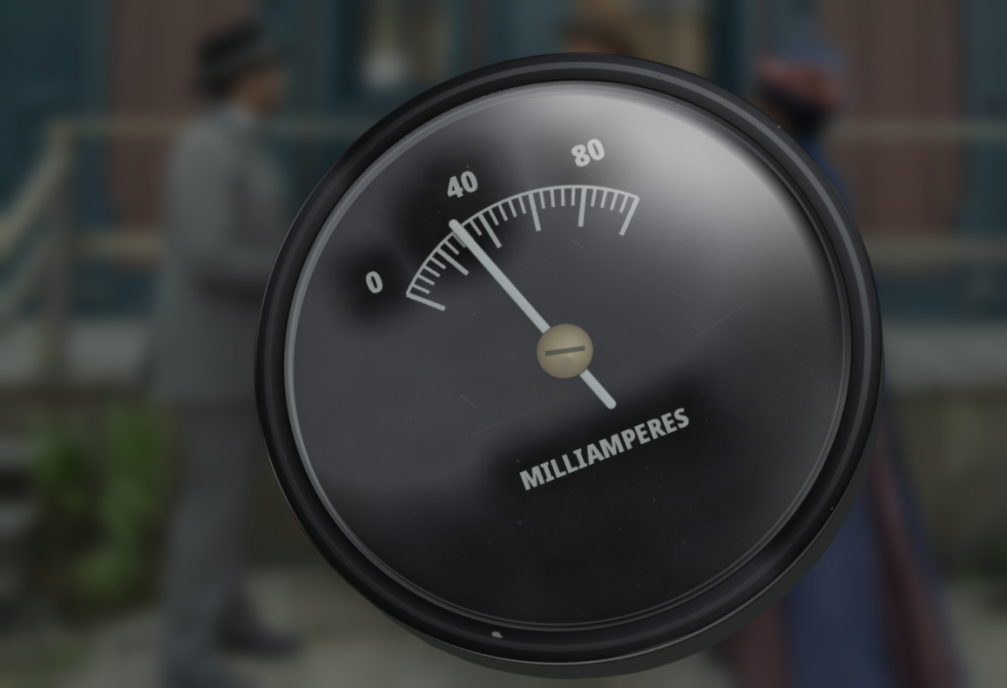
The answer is value=30 unit=mA
